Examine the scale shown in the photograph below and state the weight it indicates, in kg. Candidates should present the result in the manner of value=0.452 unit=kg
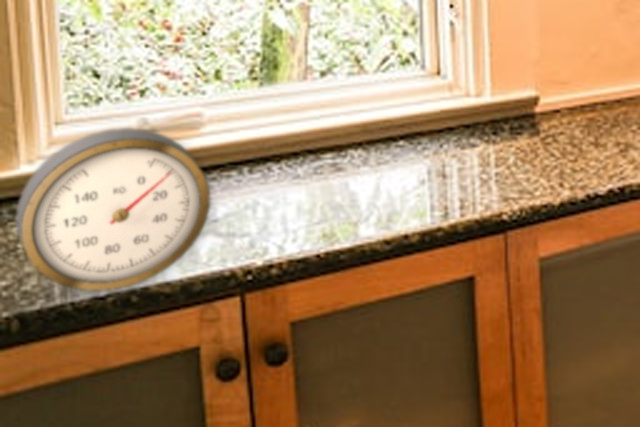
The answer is value=10 unit=kg
